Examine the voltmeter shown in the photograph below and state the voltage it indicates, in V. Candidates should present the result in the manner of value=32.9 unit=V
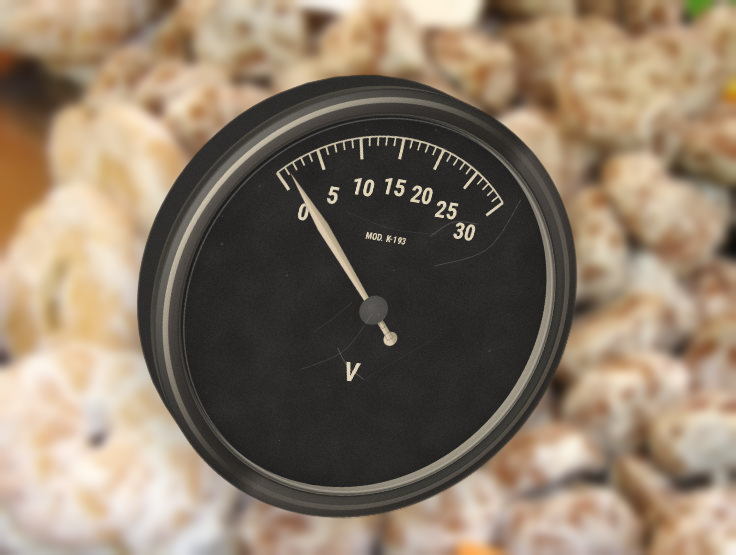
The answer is value=1 unit=V
